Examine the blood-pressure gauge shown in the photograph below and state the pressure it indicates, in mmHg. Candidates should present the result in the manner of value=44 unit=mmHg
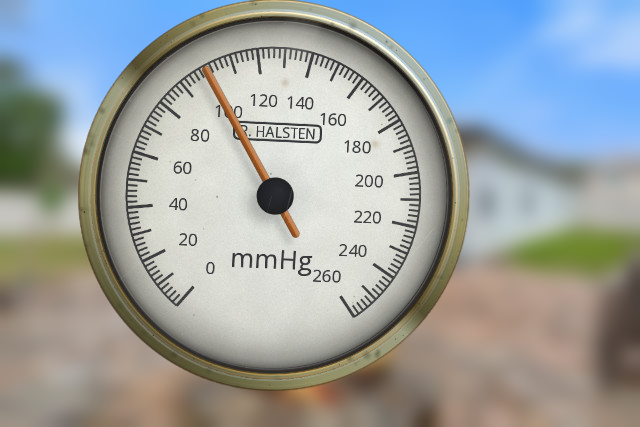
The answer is value=100 unit=mmHg
